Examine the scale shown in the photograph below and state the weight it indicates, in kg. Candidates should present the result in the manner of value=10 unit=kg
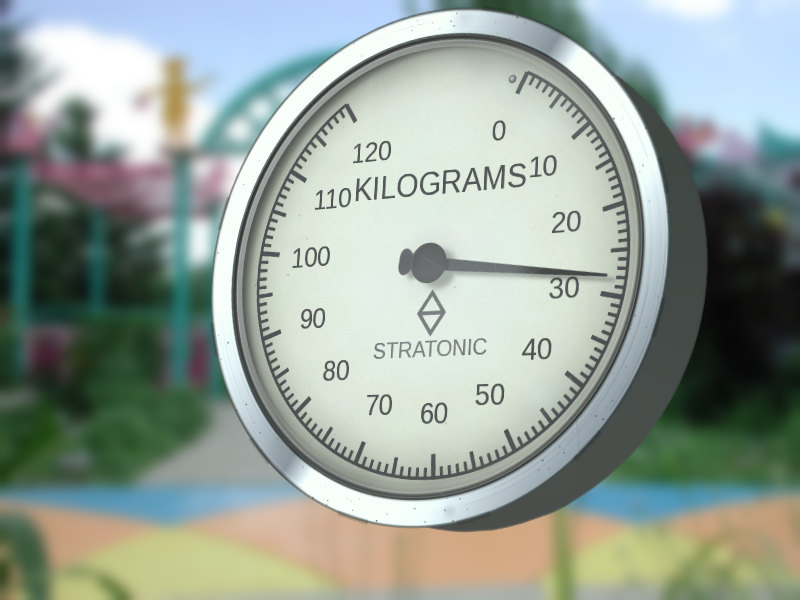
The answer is value=28 unit=kg
